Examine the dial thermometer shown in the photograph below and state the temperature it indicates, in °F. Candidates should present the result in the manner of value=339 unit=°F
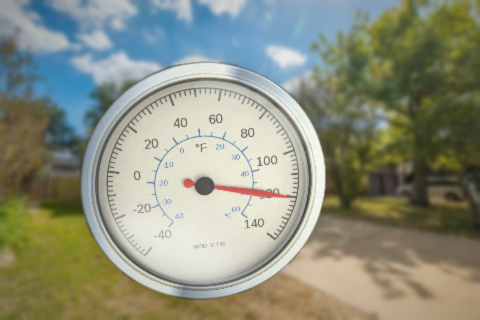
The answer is value=120 unit=°F
